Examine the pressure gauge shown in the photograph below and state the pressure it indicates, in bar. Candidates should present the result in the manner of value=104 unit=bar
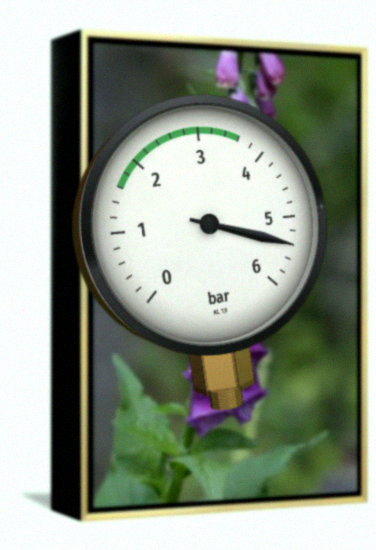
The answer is value=5.4 unit=bar
